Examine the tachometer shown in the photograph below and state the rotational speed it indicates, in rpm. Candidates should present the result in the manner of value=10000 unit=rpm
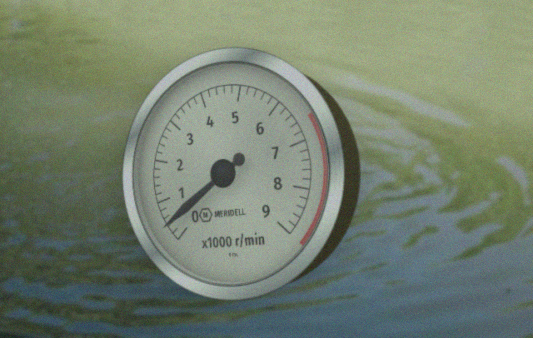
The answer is value=400 unit=rpm
